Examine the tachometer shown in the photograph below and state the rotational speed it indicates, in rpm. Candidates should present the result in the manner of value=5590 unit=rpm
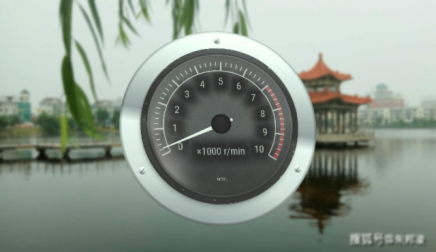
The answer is value=200 unit=rpm
